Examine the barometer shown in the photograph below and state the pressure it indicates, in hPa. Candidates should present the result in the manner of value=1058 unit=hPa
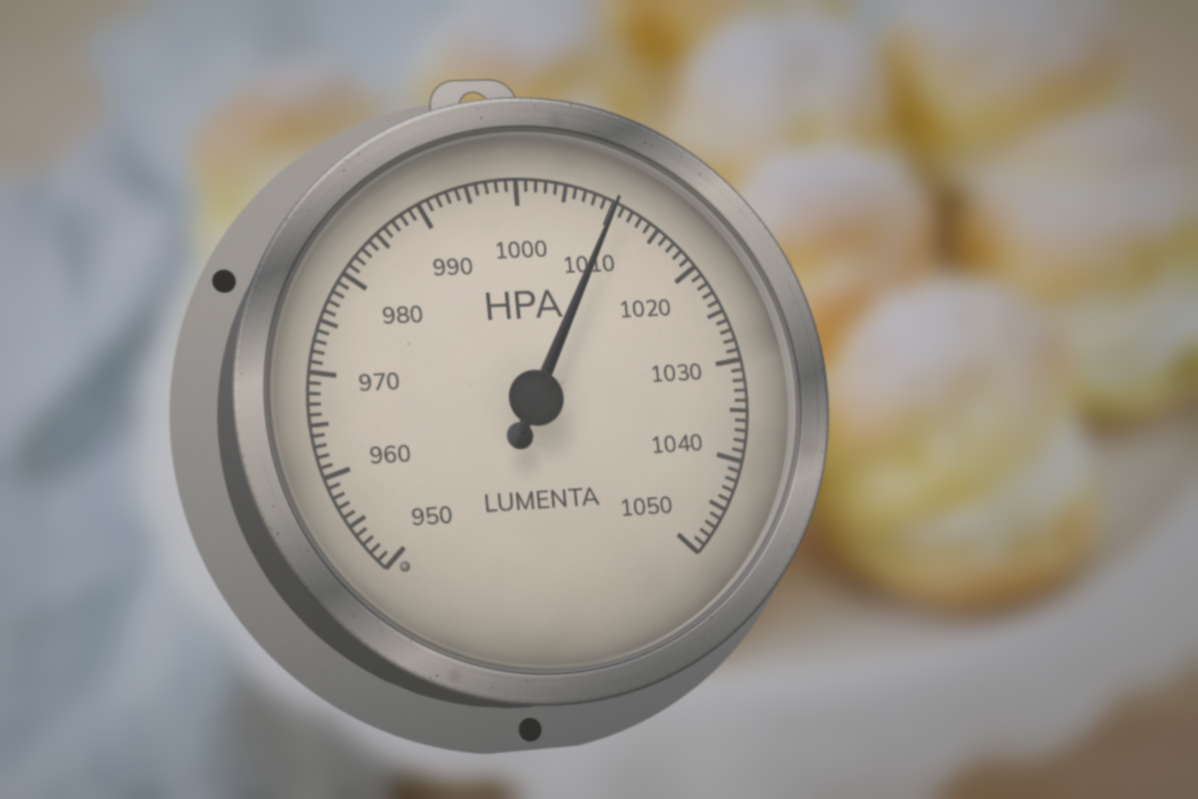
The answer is value=1010 unit=hPa
